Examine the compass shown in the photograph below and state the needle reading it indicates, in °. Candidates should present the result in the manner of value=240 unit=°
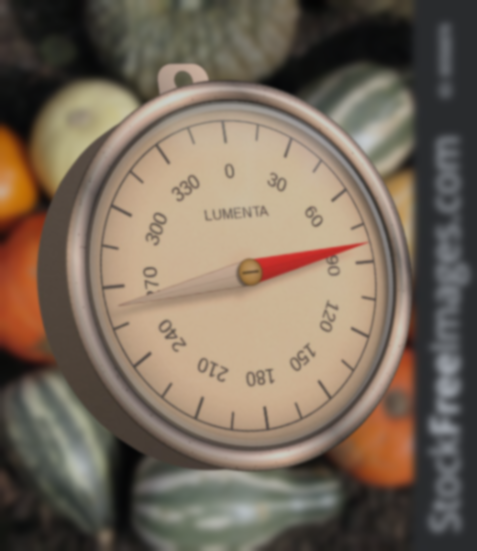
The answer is value=82.5 unit=°
